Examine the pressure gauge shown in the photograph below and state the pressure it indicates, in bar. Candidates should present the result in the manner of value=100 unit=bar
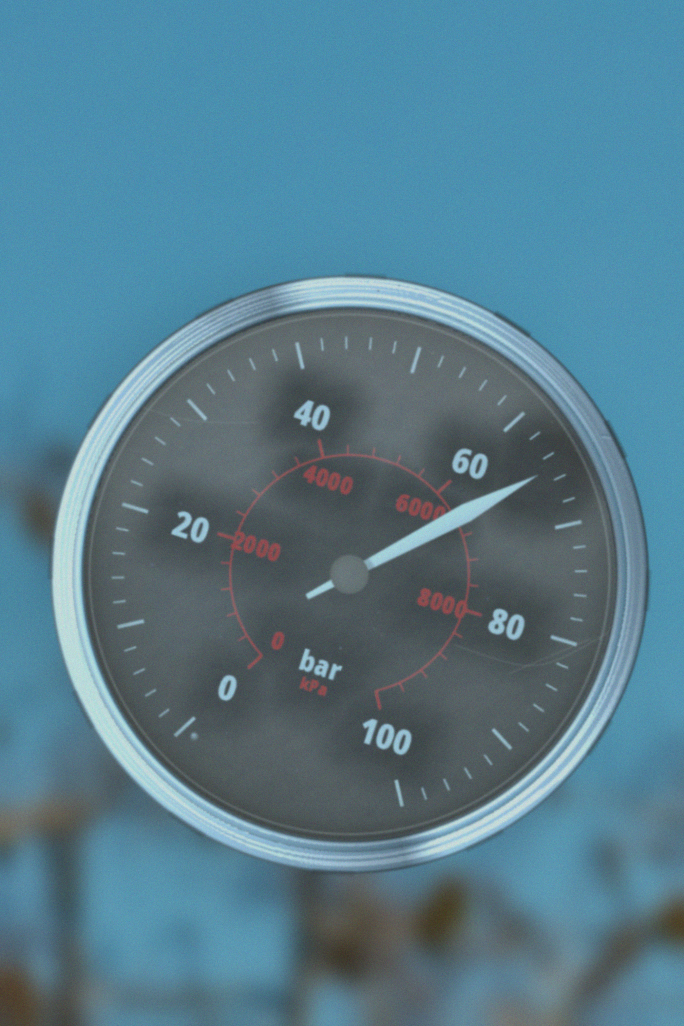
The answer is value=65 unit=bar
